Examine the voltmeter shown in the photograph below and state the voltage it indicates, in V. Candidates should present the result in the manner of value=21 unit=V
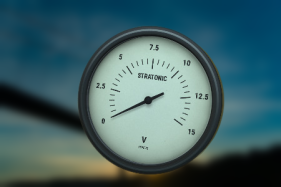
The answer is value=0 unit=V
